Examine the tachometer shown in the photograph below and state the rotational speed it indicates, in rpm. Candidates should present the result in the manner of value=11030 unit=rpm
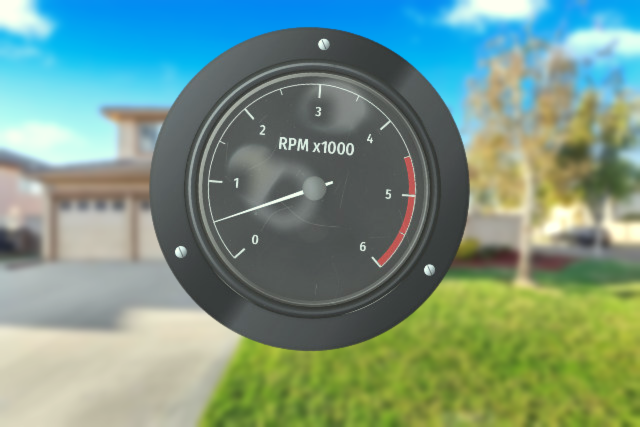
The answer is value=500 unit=rpm
